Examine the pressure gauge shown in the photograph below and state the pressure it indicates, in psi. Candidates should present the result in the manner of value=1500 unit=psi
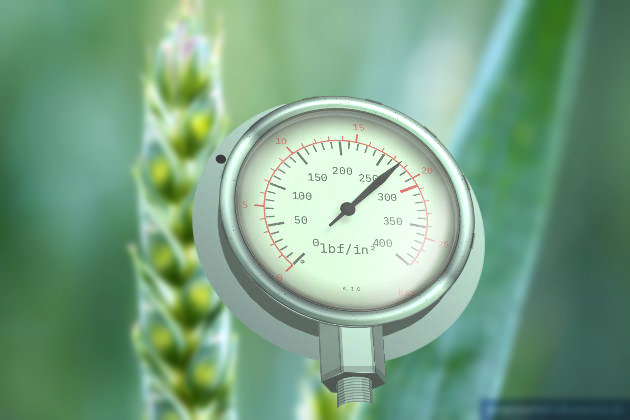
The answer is value=270 unit=psi
